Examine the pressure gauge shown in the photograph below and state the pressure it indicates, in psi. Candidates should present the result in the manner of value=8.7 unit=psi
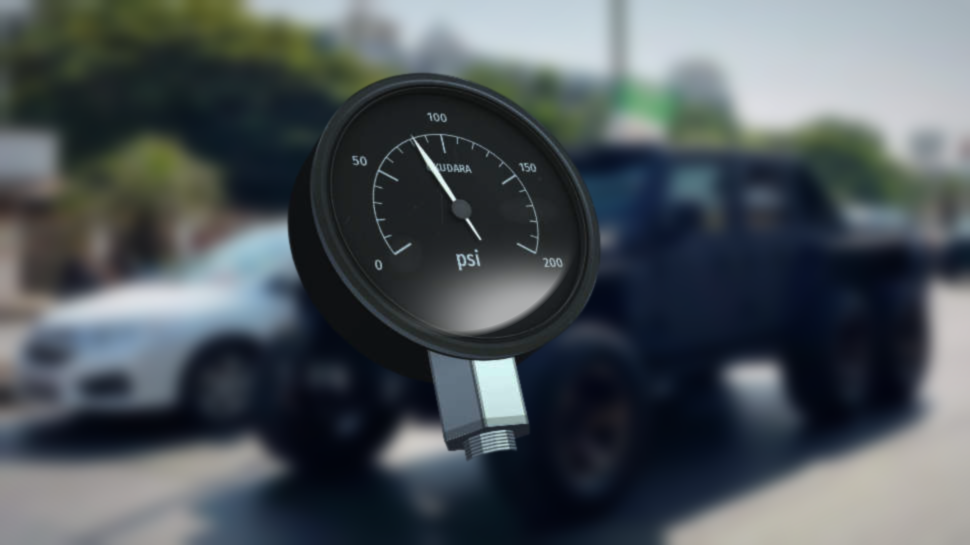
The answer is value=80 unit=psi
